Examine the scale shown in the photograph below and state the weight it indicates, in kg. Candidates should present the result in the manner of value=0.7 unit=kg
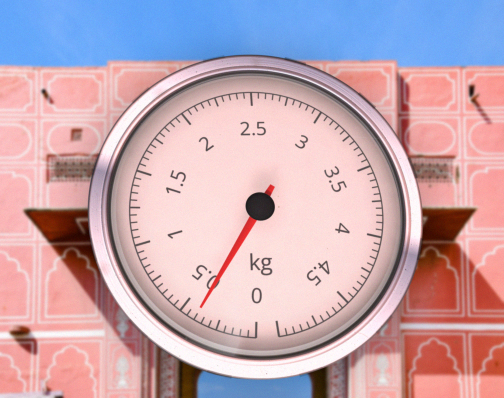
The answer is value=0.4 unit=kg
